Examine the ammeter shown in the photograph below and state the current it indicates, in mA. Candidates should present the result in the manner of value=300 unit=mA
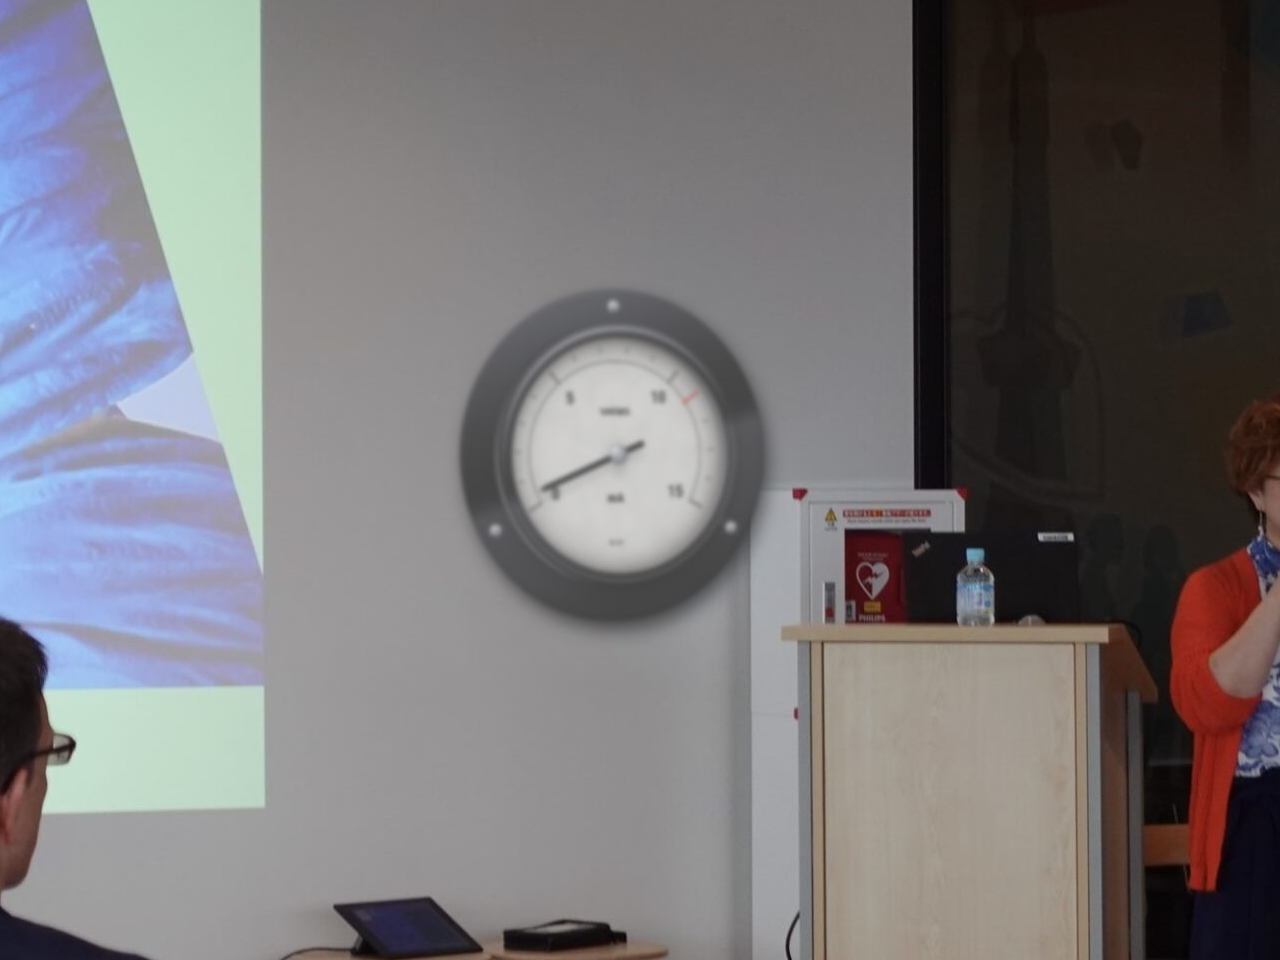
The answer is value=0.5 unit=mA
